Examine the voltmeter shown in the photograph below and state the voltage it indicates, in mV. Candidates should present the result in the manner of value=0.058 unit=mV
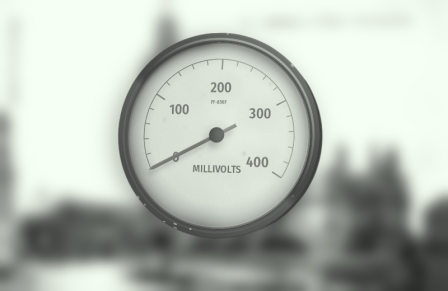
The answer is value=0 unit=mV
